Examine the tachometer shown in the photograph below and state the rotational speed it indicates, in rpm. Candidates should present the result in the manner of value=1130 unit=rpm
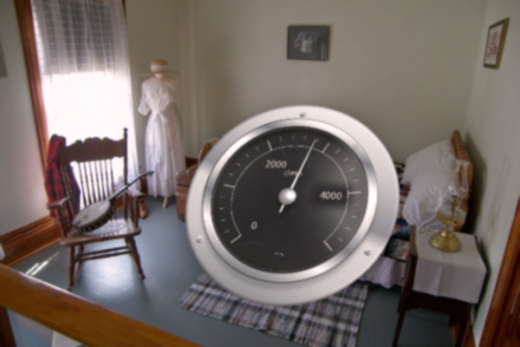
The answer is value=2800 unit=rpm
